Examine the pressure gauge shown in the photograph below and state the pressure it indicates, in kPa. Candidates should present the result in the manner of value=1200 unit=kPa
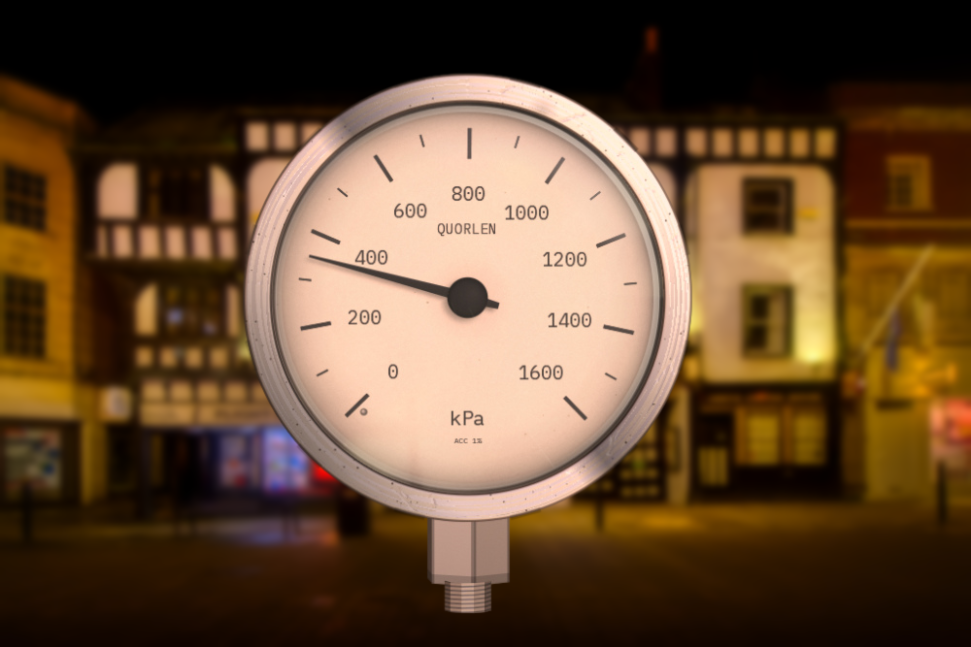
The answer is value=350 unit=kPa
